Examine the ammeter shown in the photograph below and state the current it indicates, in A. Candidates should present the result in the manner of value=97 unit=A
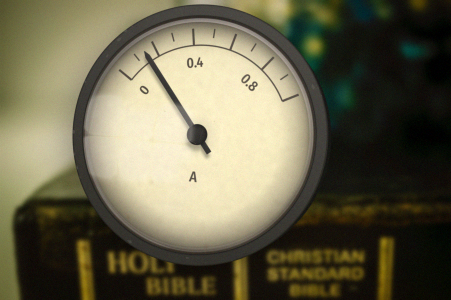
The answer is value=0.15 unit=A
